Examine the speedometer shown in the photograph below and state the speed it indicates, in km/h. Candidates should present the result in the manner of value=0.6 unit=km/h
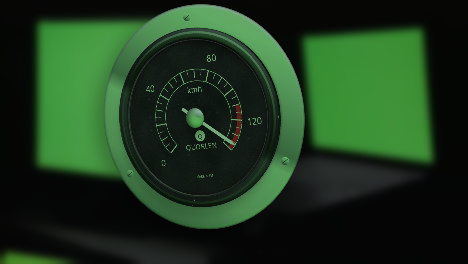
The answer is value=135 unit=km/h
